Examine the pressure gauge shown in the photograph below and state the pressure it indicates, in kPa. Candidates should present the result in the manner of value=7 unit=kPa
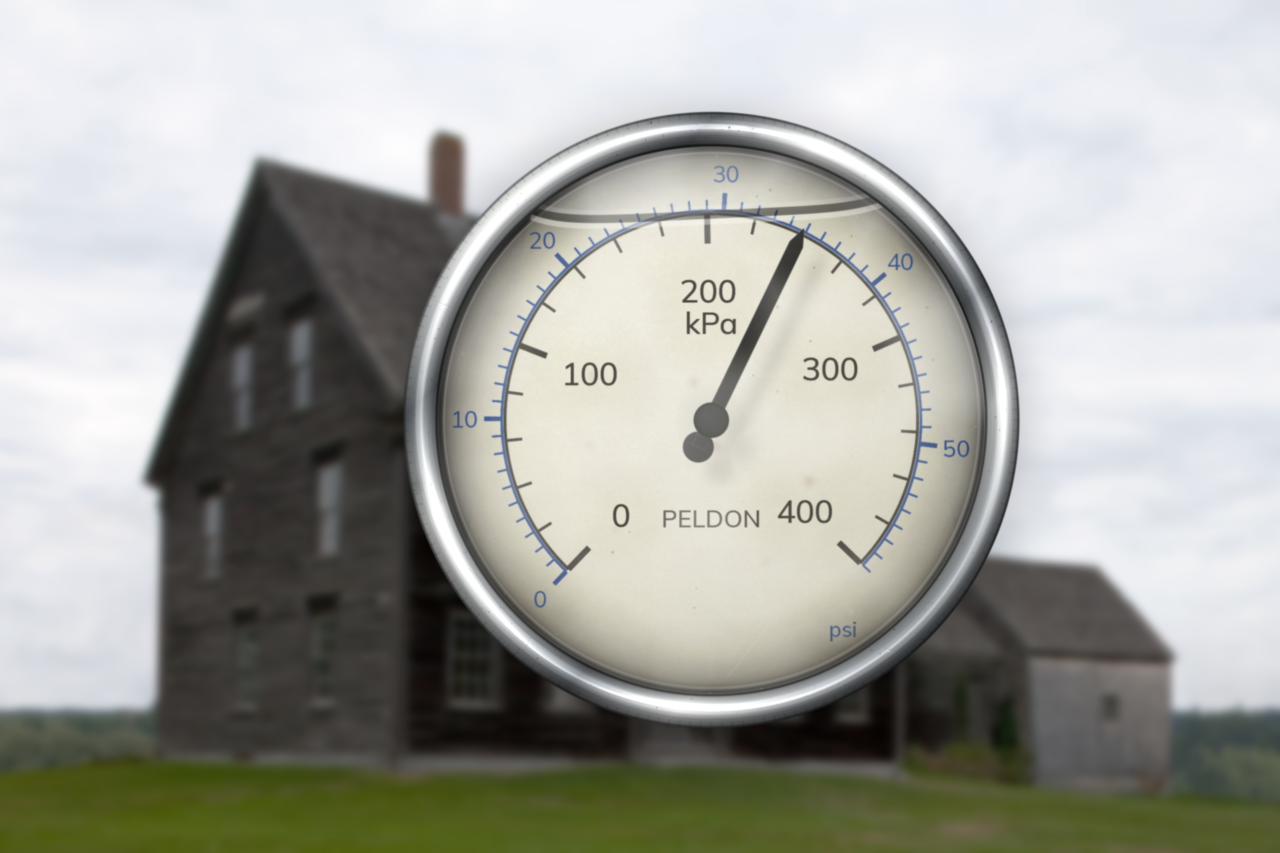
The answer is value=240 unit=kPa
